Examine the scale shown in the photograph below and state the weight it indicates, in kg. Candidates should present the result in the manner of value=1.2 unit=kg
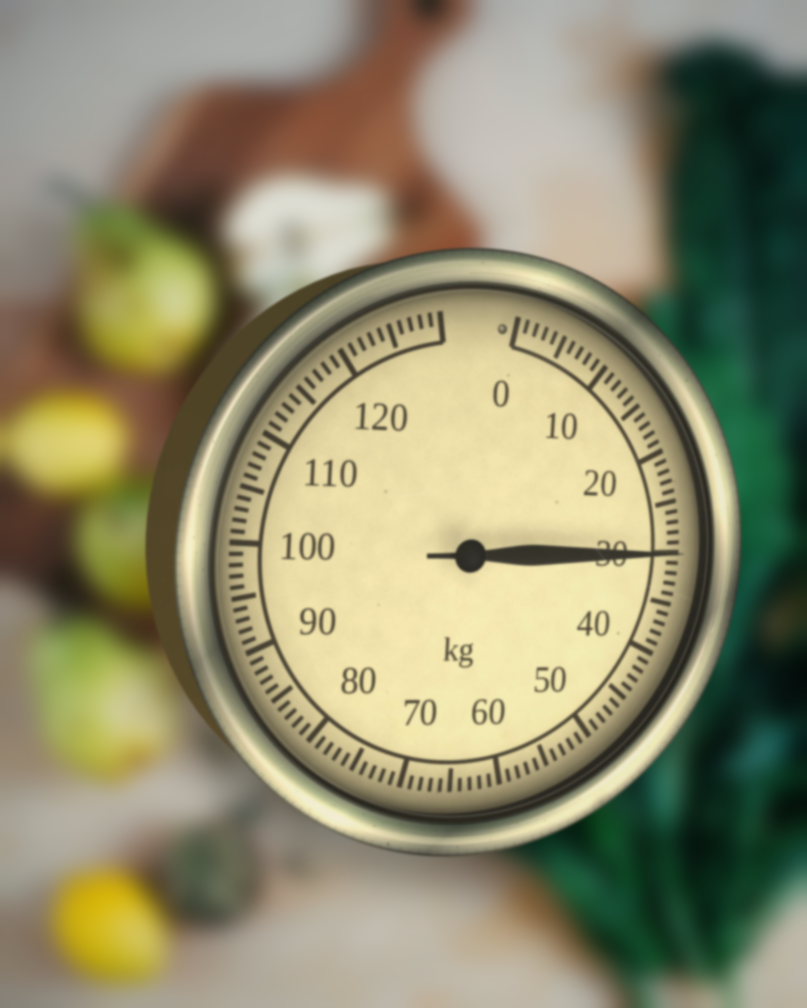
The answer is value=30 unit=kg
